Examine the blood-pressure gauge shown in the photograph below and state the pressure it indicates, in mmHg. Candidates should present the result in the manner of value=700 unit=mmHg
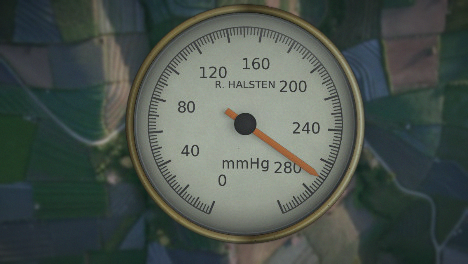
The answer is value=270 unit=mmHg
